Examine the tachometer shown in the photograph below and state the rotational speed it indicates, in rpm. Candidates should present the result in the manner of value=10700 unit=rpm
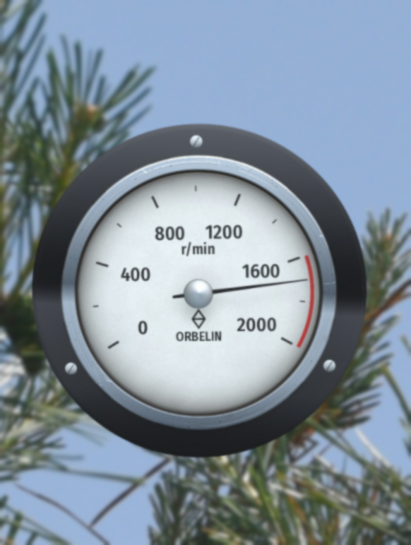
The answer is value=1700 unit=rpm
